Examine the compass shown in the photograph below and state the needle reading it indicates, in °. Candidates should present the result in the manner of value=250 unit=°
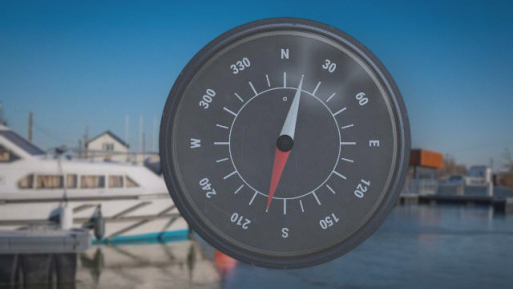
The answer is value=195 unit=°
